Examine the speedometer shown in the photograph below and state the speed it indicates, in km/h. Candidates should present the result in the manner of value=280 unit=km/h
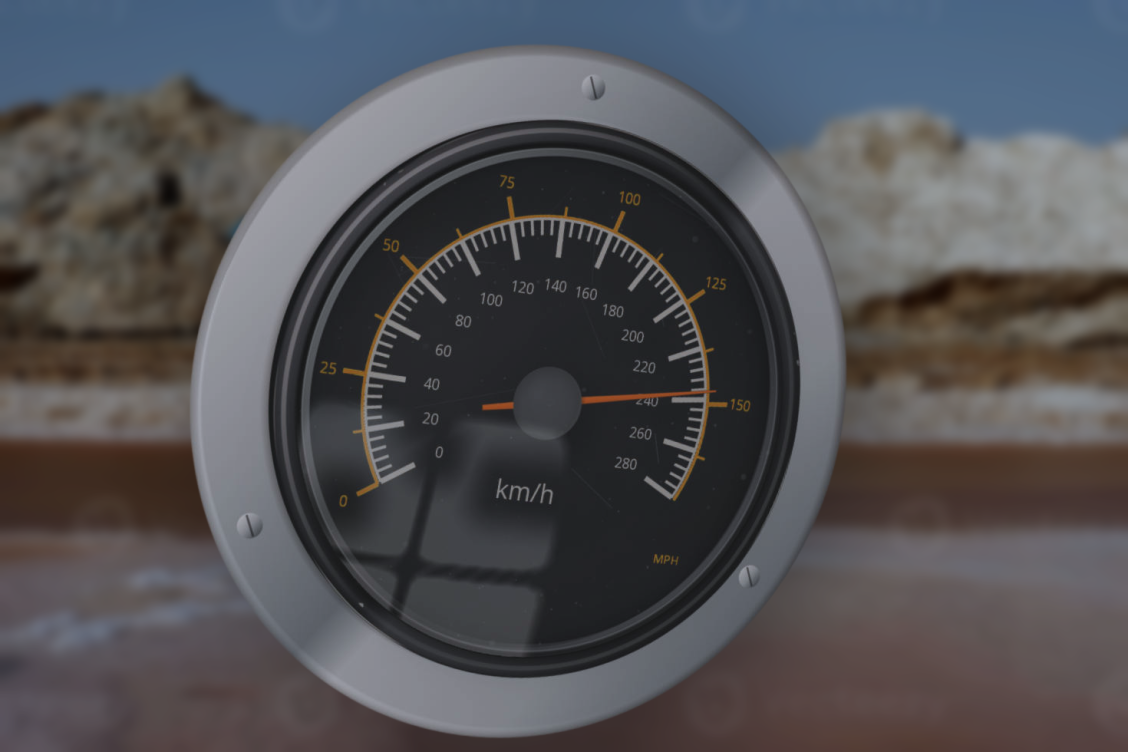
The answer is value=236 unit=km/h
